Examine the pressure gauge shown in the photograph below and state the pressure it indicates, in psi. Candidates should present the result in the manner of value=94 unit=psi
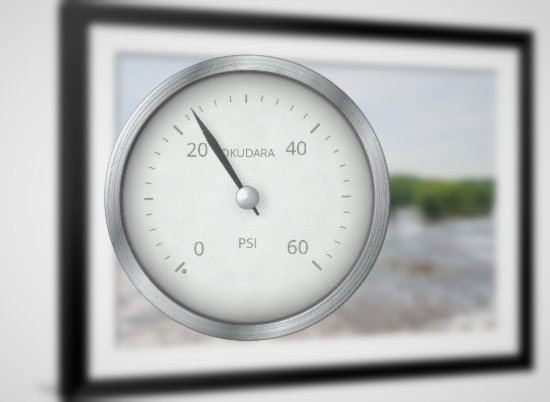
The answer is value=23 unit=psi
